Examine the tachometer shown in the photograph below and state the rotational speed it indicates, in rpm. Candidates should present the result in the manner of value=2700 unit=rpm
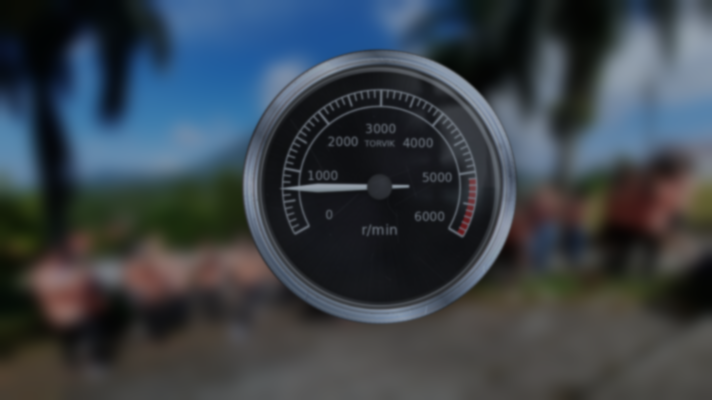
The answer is value=700 unit=rpm
